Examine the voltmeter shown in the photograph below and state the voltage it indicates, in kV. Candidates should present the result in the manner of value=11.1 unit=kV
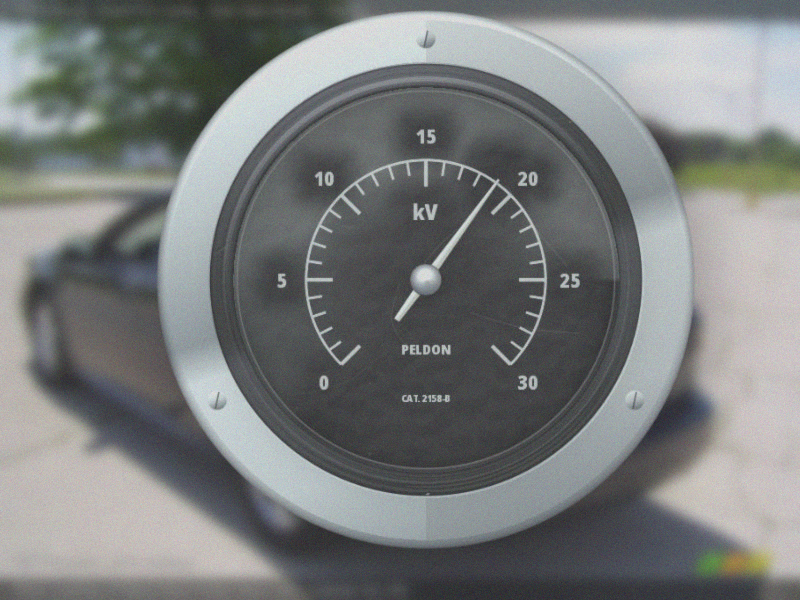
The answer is value=19 unit=kV
